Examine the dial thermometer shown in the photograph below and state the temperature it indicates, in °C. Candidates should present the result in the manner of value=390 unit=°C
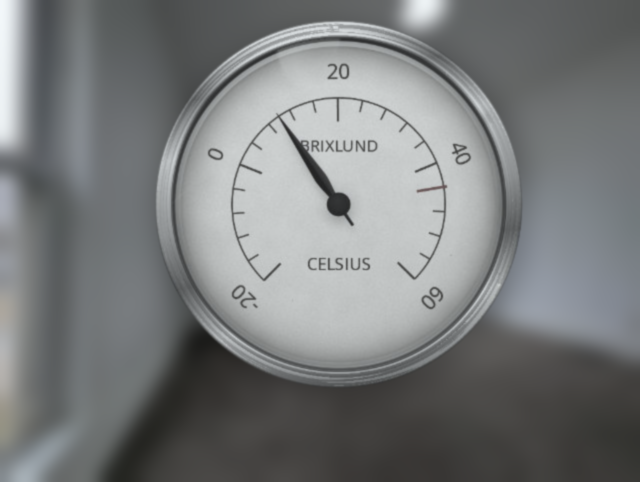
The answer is value=10 unit=°C
